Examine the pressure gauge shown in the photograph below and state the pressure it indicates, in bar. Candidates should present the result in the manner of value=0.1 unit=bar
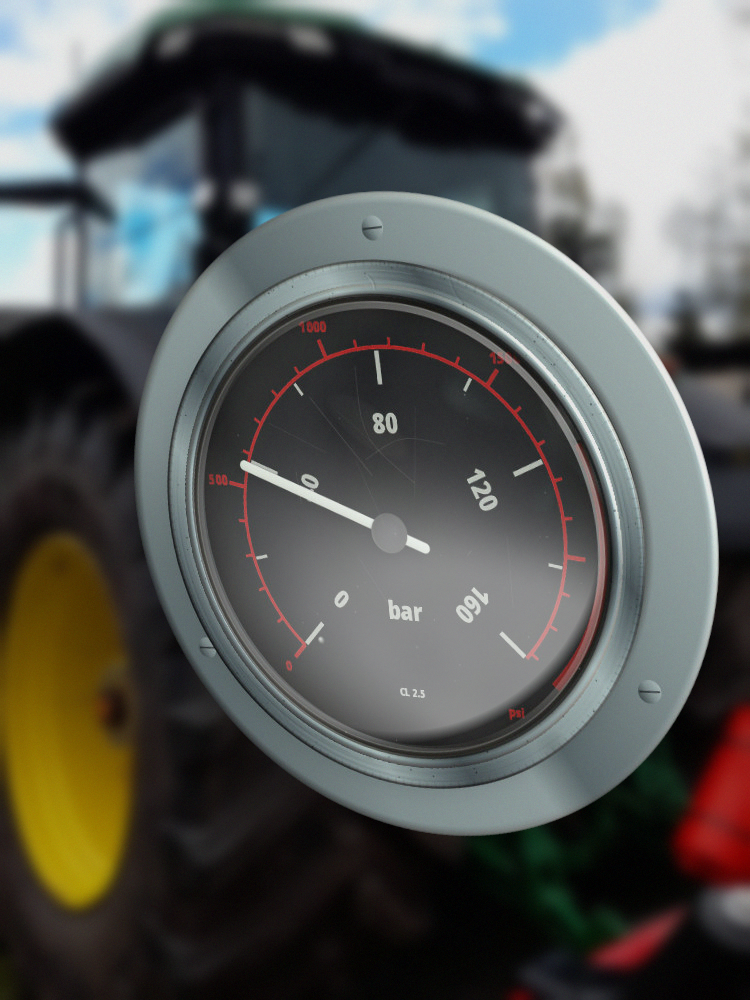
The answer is value=40 unit=bar
